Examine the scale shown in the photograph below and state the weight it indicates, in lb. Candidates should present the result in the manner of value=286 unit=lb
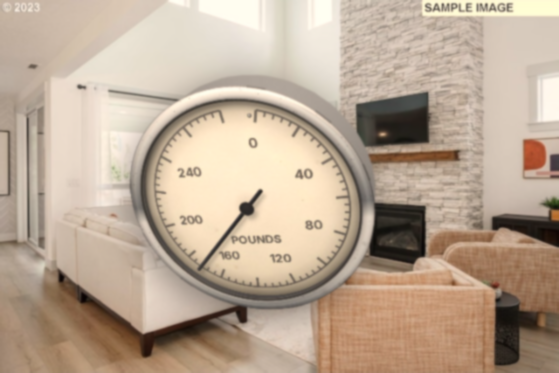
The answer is value=172 unit=lb
